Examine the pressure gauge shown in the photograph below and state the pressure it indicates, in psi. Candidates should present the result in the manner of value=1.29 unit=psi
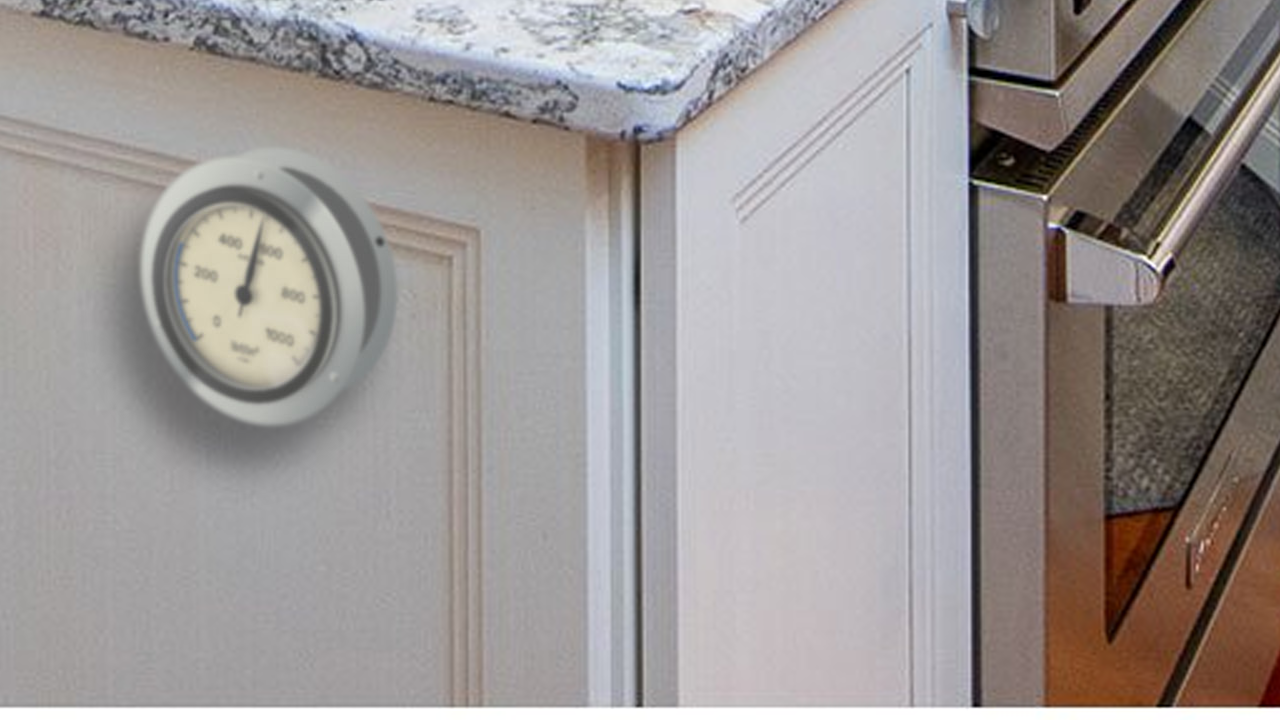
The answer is value=550 unit=psi
